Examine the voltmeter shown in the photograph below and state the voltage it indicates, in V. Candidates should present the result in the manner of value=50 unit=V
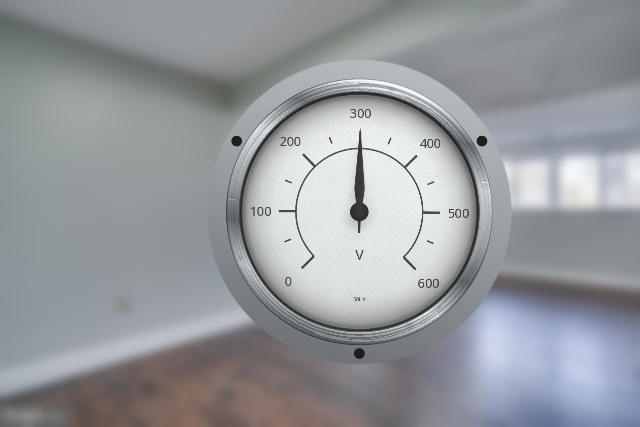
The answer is value=300 unit=V
